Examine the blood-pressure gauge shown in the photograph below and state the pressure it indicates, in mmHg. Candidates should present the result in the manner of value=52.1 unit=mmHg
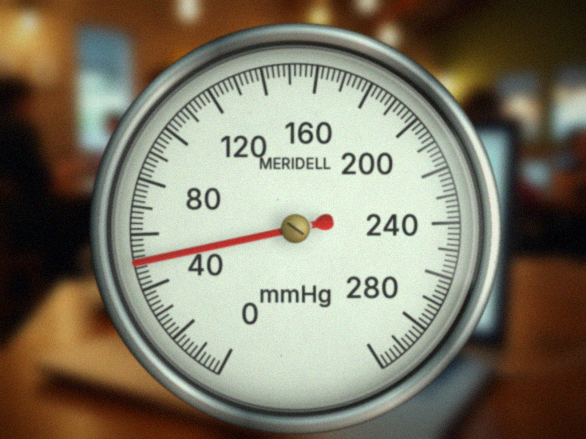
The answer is value=50 unit=mmHg
